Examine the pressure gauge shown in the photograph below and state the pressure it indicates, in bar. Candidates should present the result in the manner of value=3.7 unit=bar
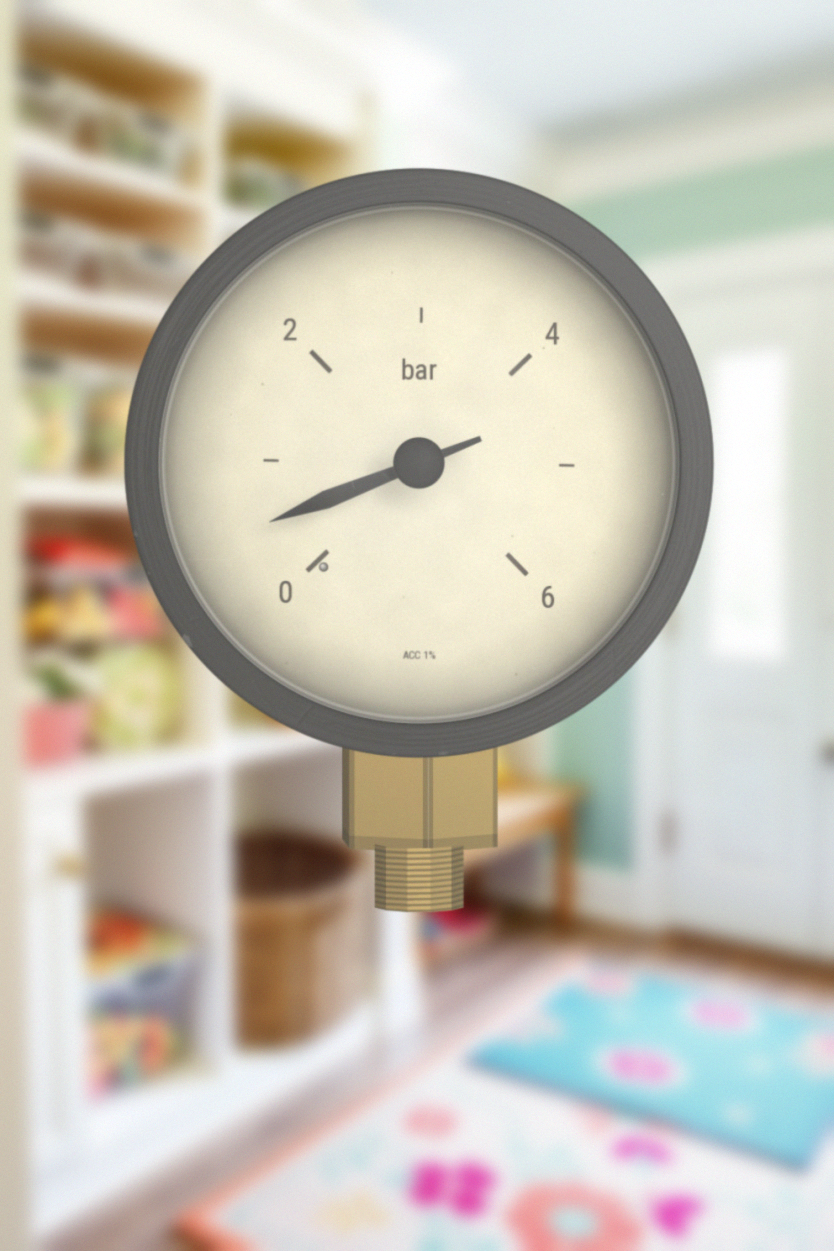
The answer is value=0.5 unit=bar
